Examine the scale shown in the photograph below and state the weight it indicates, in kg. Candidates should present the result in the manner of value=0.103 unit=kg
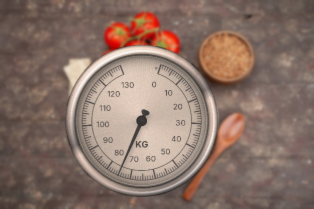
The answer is value=75 unit=kg
